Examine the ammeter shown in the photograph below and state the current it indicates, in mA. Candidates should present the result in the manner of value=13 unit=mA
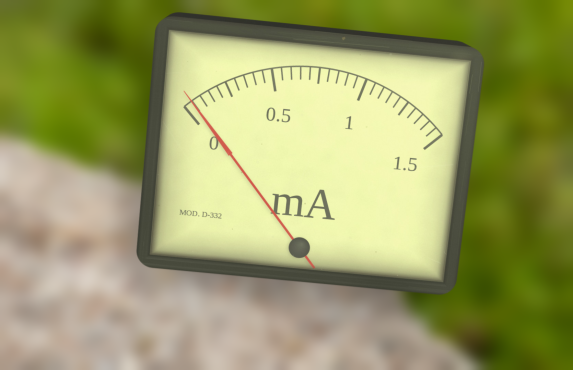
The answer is value=0.05 unit=mA
